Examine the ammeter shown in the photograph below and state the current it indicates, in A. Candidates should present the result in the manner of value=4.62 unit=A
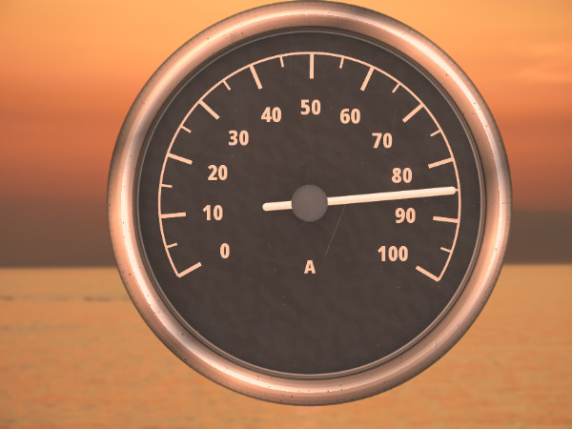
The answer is value=85 unit=A
